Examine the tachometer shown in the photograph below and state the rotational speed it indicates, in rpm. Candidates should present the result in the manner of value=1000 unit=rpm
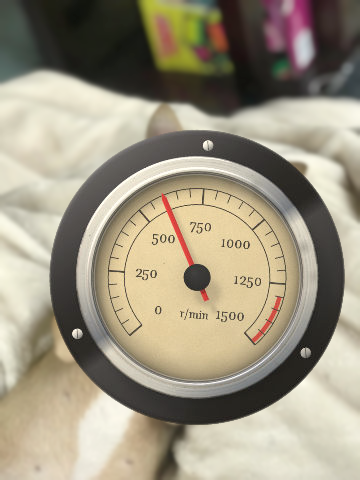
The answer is value=600 unit=rpm
